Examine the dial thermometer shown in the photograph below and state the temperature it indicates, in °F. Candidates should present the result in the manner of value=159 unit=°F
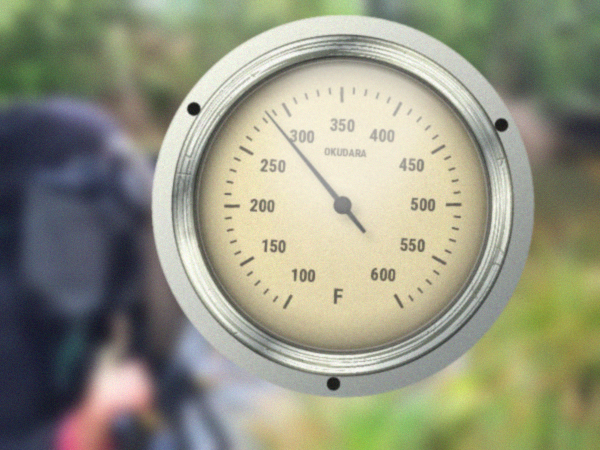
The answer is value=285 unit=°F
